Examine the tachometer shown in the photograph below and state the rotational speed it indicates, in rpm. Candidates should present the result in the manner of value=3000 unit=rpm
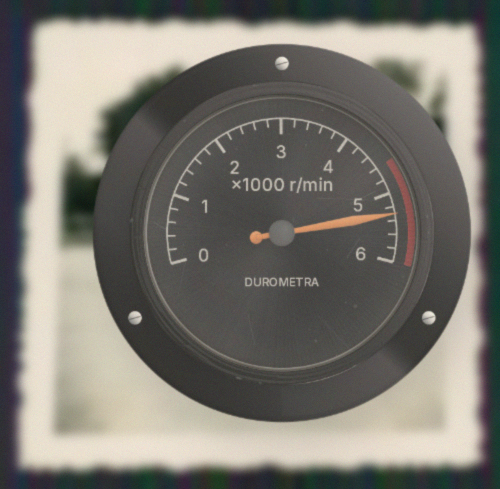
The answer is value=5300 unit=rpm
